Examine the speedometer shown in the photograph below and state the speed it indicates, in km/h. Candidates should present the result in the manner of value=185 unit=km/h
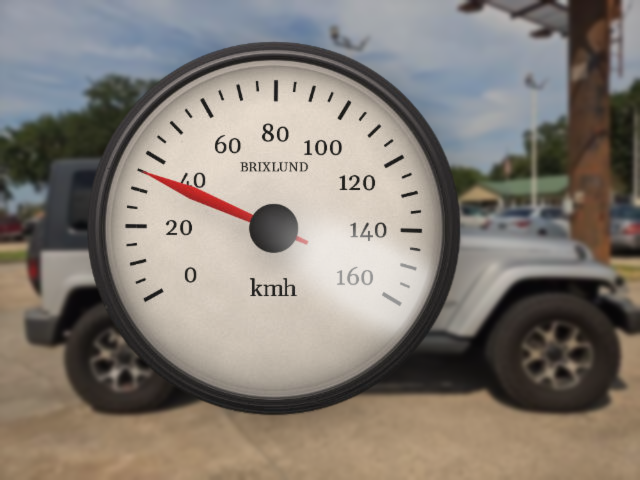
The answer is value=35 unit=km/h
